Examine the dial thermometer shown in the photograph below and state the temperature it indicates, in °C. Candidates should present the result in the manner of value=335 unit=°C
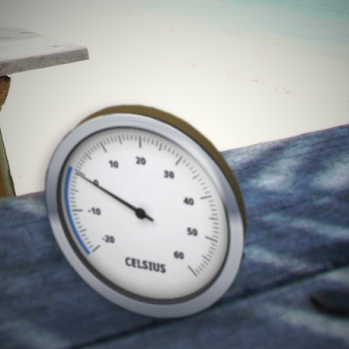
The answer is value=0 unit=°C
